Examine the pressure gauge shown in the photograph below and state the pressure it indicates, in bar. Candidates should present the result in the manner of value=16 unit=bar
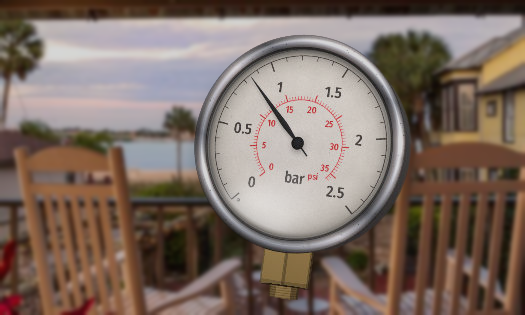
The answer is value=0.85 unit=bar
